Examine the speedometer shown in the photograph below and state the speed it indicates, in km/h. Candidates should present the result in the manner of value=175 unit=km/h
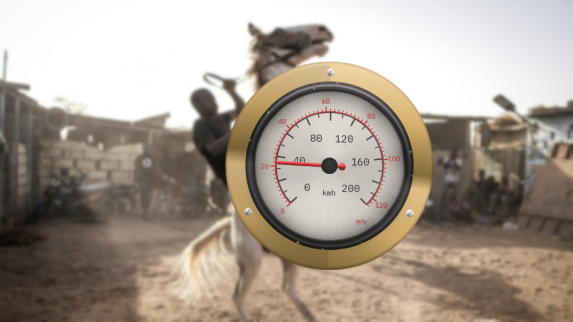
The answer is value=35 unit=km/h
